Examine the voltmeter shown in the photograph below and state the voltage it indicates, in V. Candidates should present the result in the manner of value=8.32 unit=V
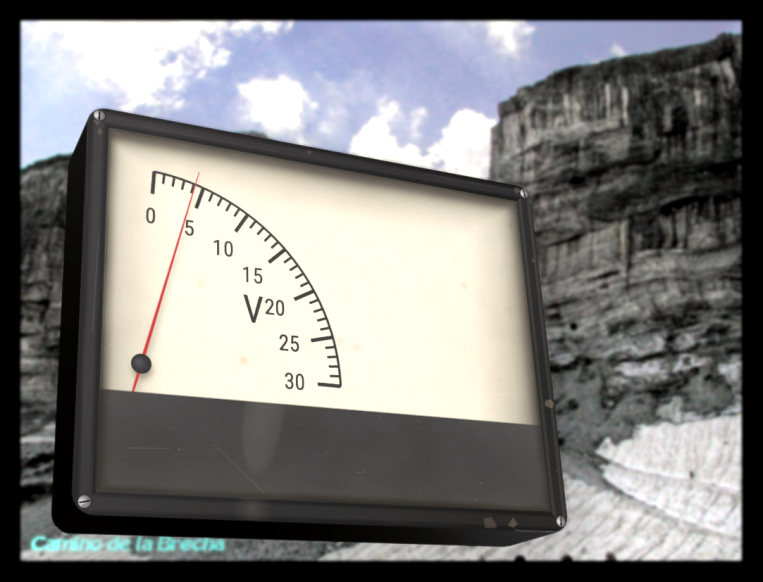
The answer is value=4 unit=V
